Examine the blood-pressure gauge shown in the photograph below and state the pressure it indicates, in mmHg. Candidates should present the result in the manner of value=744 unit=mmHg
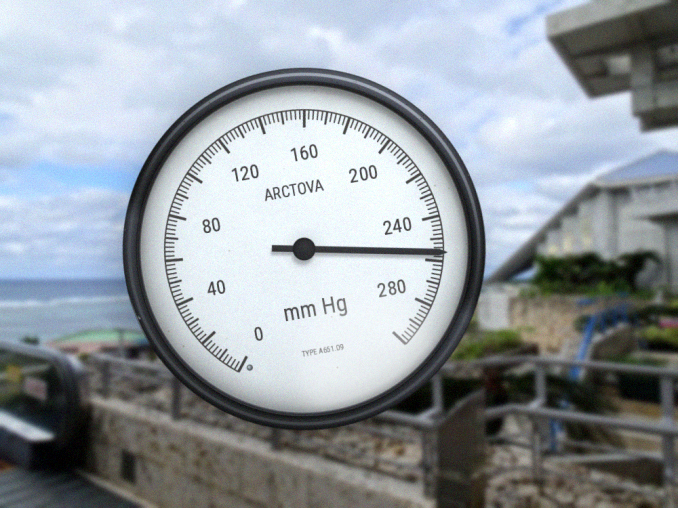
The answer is value=256 unit=mmHg
